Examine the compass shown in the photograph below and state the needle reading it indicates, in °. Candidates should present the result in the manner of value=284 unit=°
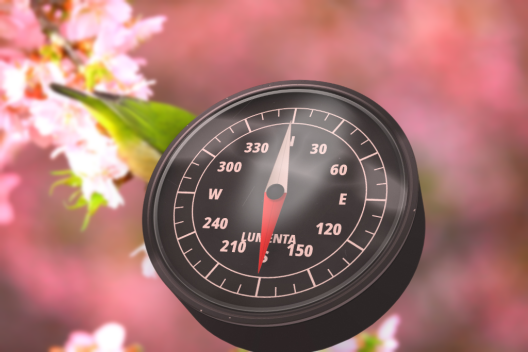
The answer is value=180 unit=°
